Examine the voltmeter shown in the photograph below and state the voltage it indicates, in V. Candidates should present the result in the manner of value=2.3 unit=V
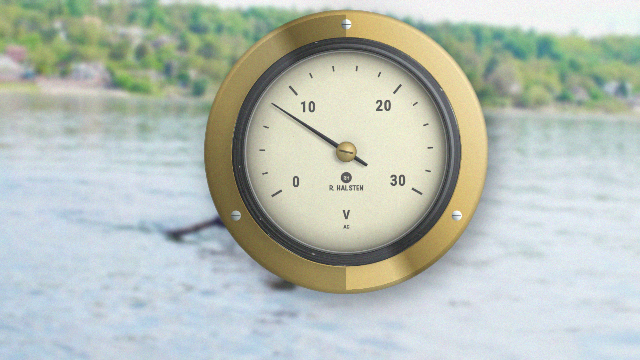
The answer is value=8 unit=V
